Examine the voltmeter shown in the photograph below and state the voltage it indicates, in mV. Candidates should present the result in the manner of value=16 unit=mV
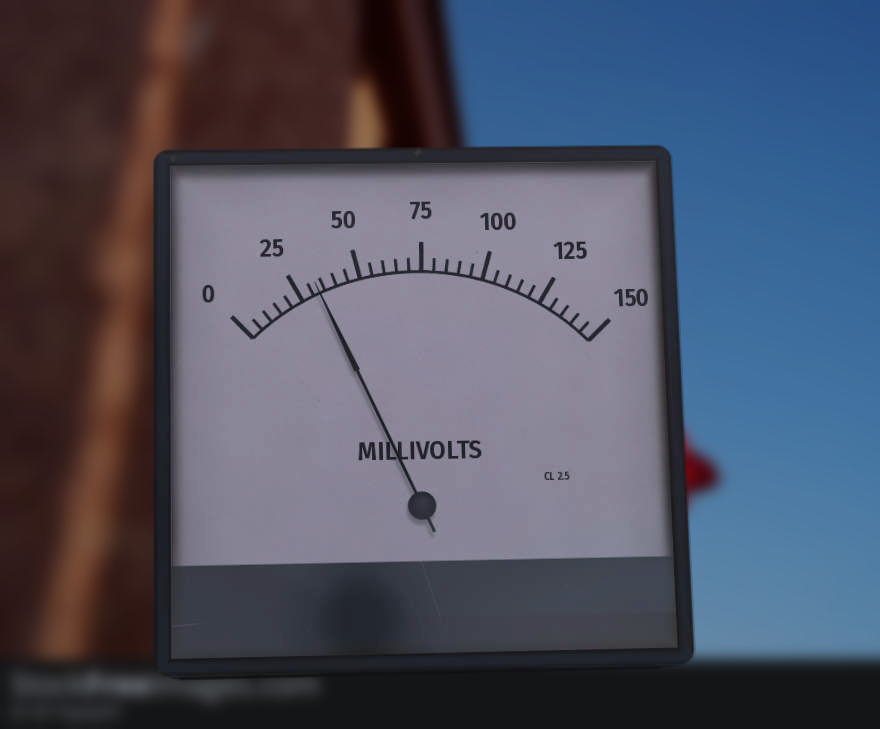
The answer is value=32.5 unit=mV
